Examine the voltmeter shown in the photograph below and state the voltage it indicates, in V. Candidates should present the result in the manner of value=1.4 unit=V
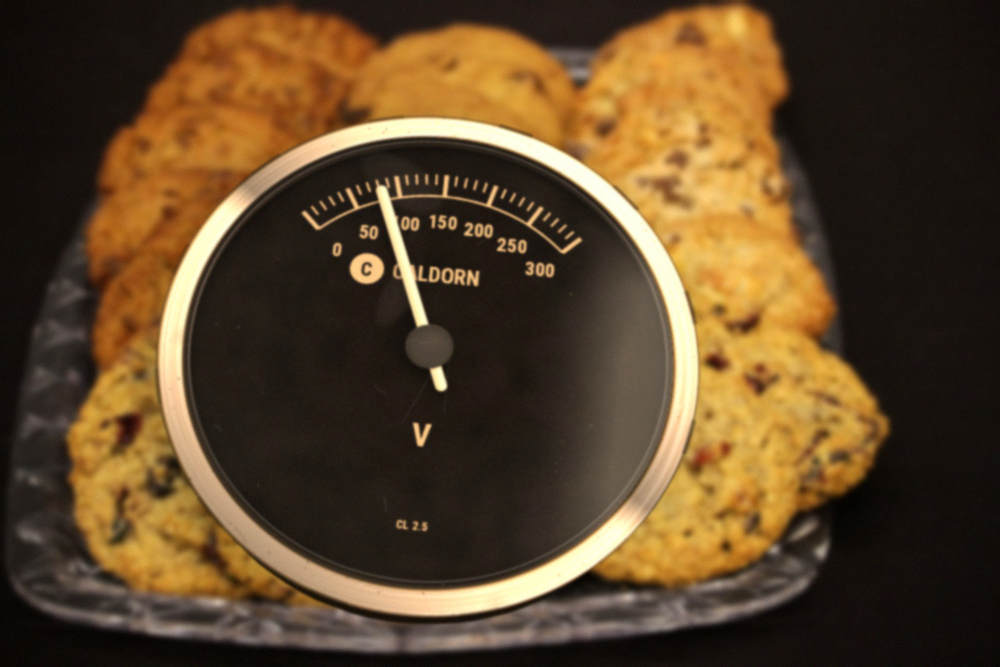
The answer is value=80 unit=V
